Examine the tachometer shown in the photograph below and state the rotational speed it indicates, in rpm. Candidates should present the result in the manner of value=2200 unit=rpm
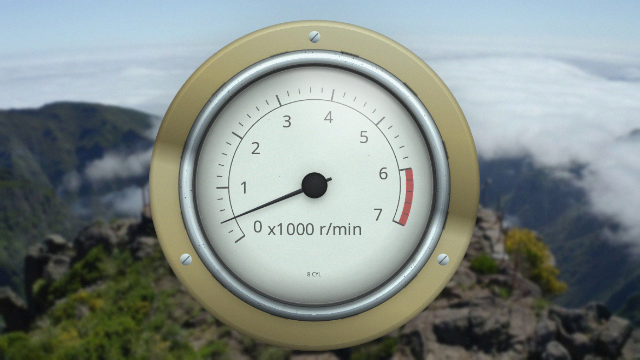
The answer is value=400 unit=rpm
